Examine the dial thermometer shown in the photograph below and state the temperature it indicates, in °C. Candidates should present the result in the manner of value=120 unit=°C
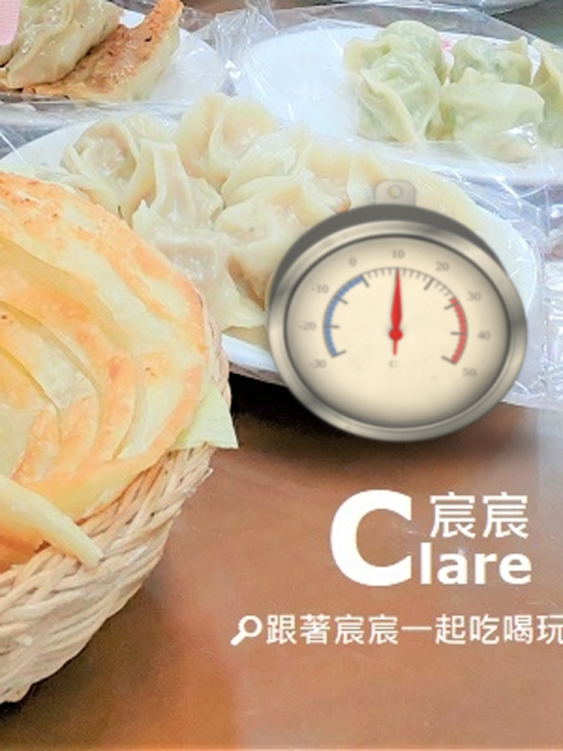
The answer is value=10 unit=°C
